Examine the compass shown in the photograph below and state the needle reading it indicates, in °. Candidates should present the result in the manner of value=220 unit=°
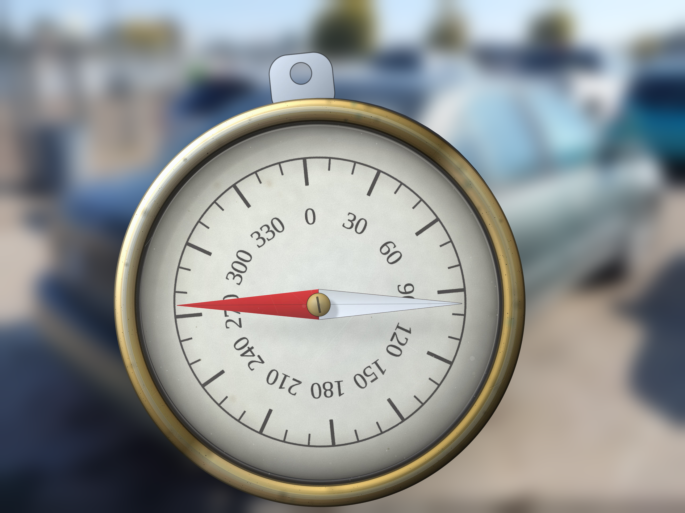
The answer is value=275 unit=°
